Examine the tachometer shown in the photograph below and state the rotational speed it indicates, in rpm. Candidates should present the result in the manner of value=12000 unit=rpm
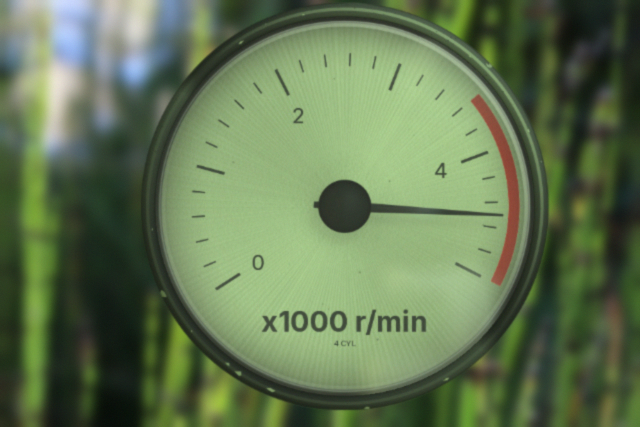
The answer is value=4500 unit=rpm
